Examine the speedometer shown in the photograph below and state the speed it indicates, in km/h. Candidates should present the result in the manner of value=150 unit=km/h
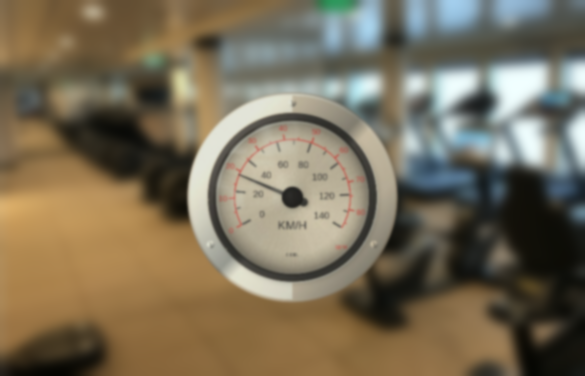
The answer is value=30 unit=km/h
